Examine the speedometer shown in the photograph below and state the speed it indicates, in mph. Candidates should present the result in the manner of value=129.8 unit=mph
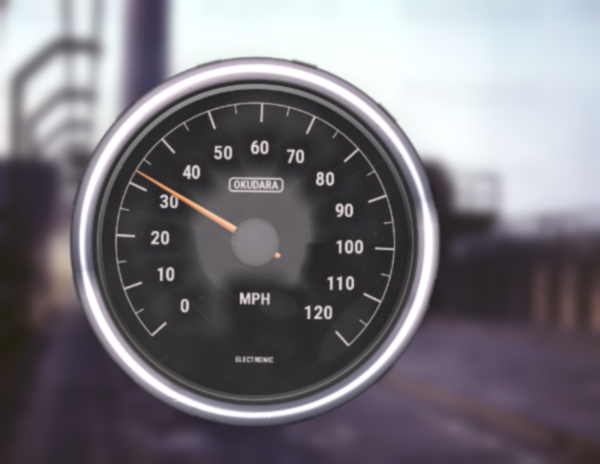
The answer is value=32.5 unit=mph
